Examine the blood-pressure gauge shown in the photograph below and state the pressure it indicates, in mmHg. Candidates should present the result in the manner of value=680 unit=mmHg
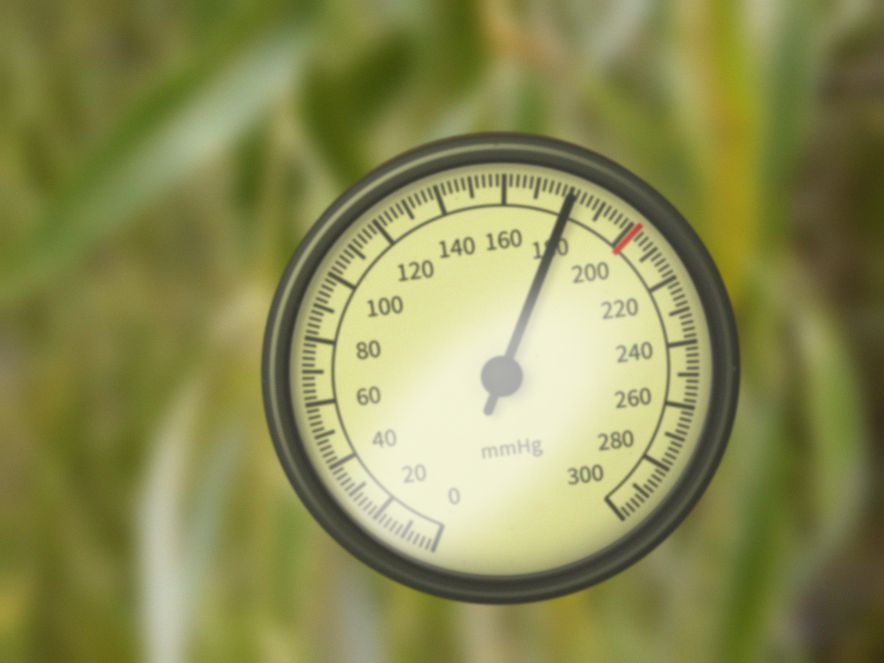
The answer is value=180 unit=mmHg
